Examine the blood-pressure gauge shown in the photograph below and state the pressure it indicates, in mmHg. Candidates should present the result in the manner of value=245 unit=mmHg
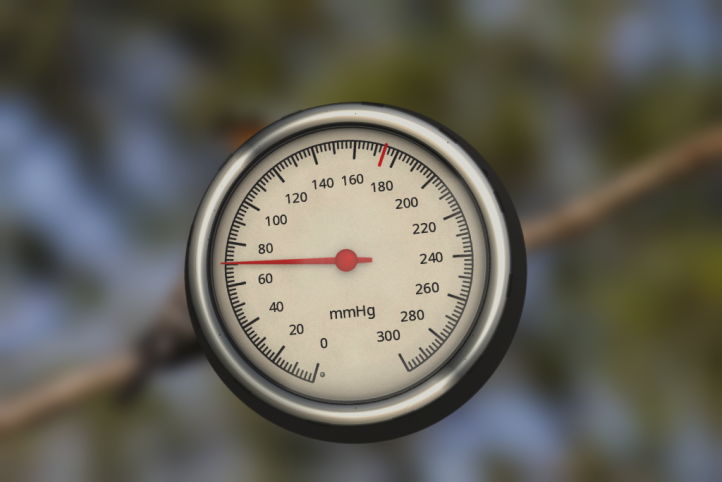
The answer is value=70 unit=mmHg
